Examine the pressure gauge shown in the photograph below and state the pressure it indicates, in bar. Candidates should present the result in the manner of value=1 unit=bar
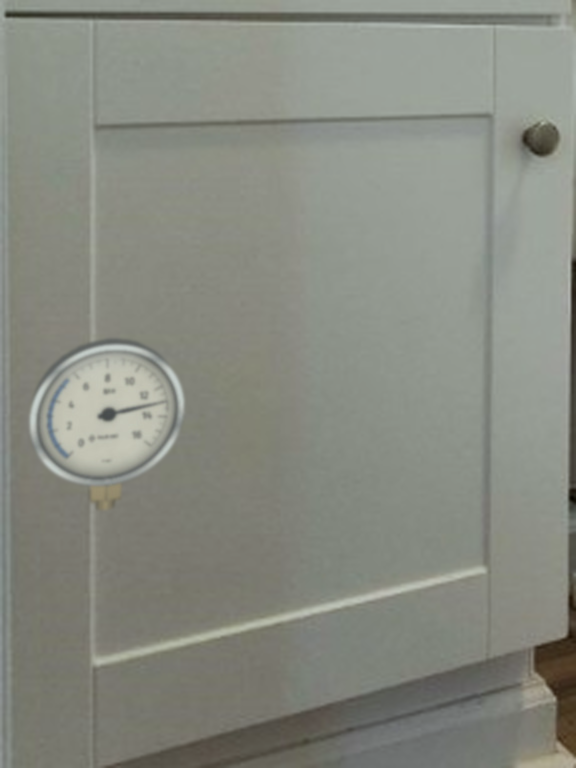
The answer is value=13 unit=bar
